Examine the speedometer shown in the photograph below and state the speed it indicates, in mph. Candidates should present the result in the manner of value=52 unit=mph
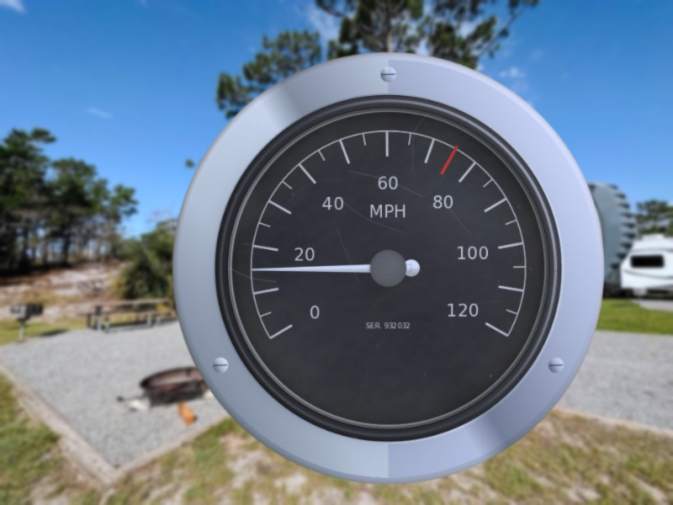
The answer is value=15 unit=mph
